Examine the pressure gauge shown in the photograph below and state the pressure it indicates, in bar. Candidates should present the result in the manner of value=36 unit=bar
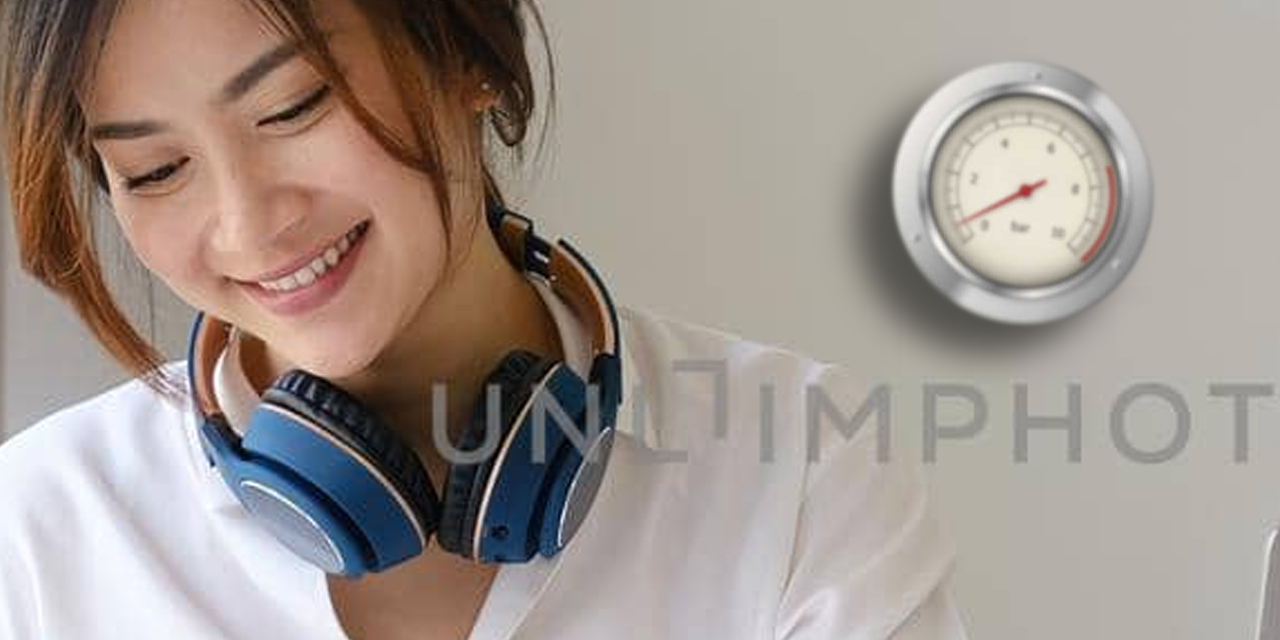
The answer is value=0.5 unit=bar
